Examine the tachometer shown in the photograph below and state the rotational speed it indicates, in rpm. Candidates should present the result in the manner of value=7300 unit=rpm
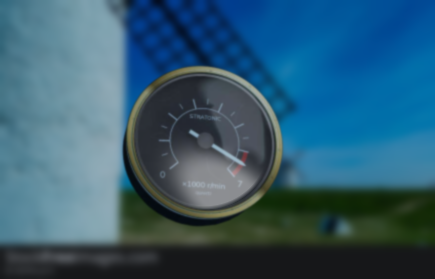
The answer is value=6500 unit=rpm
